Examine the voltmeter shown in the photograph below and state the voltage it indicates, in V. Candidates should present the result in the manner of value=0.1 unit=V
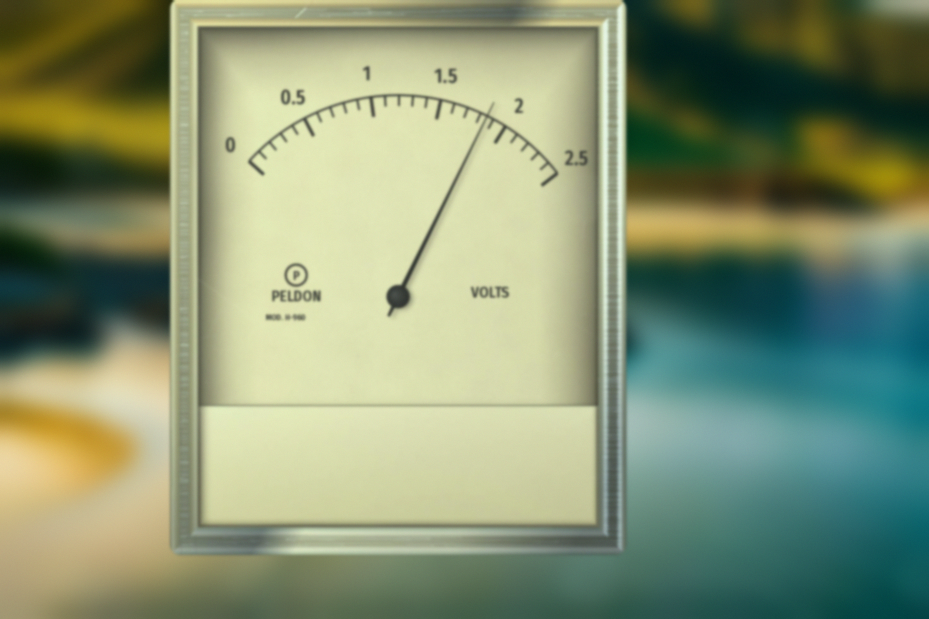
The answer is value=1.85 unit=V
